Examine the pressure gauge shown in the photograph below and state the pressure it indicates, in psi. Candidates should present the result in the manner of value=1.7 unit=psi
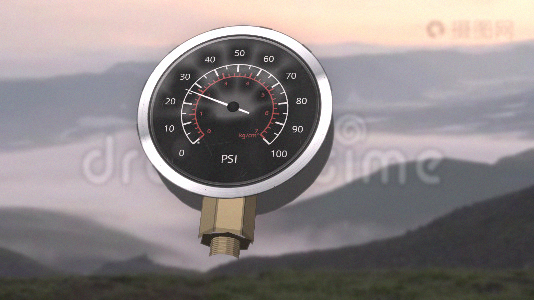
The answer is value=25 unit=psi
